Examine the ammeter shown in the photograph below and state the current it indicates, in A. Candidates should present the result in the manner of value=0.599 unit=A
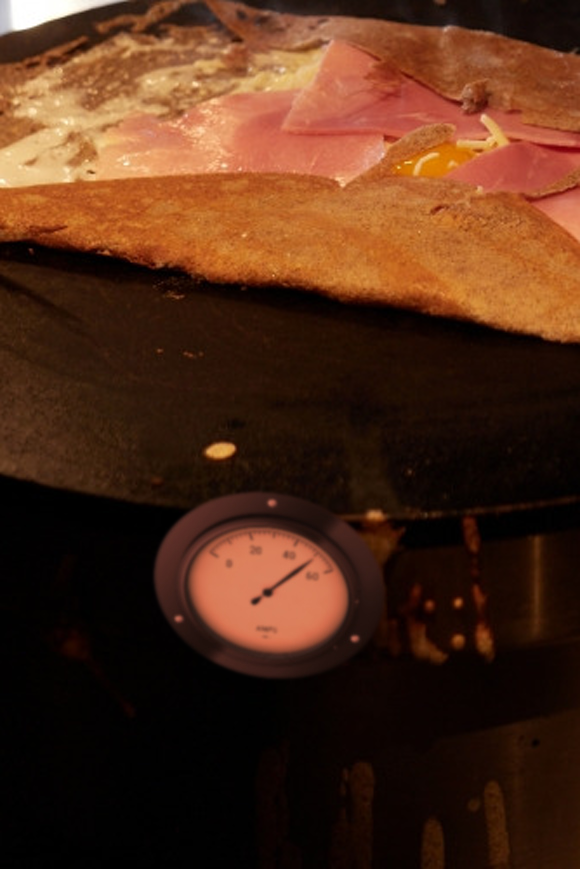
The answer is value=50 unit=A
